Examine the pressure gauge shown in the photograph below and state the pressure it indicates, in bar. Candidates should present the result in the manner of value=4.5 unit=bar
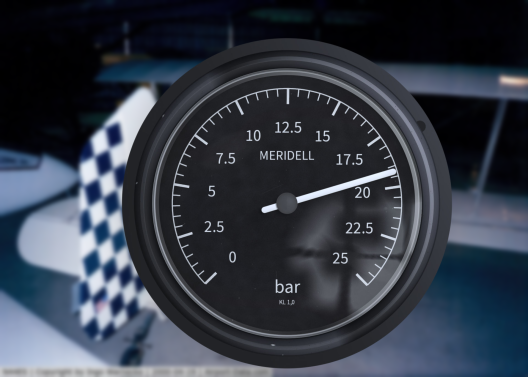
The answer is value=19.25 unit=bar
